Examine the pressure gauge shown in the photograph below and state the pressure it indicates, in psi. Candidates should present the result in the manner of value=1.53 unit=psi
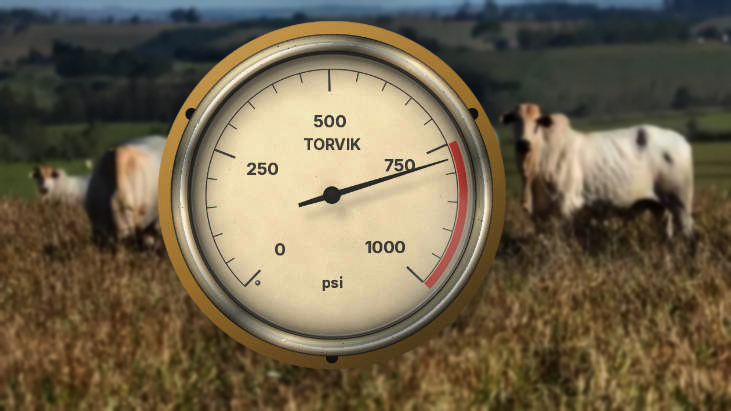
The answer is value=775 unit=psi
